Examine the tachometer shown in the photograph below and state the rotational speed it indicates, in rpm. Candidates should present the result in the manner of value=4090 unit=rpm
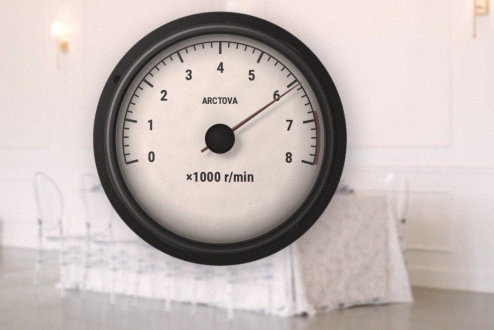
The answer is value=6100 unit=rpm
